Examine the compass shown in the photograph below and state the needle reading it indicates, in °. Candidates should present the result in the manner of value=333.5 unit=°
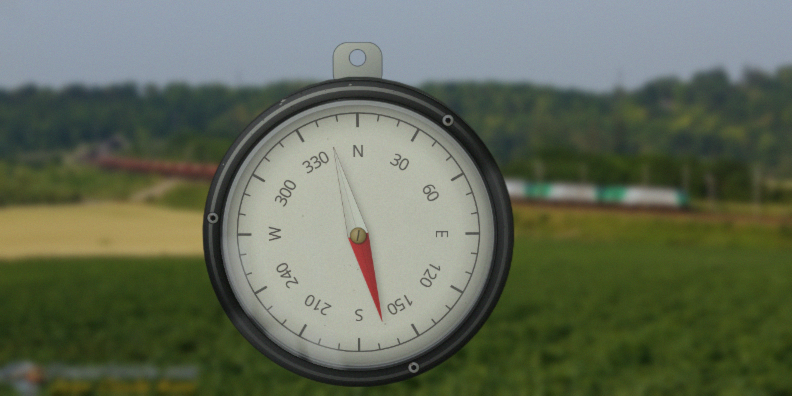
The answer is value=165 unit=°
